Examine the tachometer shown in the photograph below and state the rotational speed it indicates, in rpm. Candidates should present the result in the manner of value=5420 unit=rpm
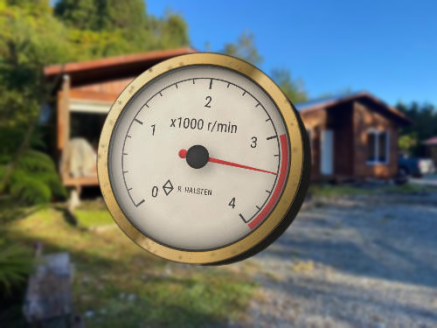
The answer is value=3400 unit=rpm
